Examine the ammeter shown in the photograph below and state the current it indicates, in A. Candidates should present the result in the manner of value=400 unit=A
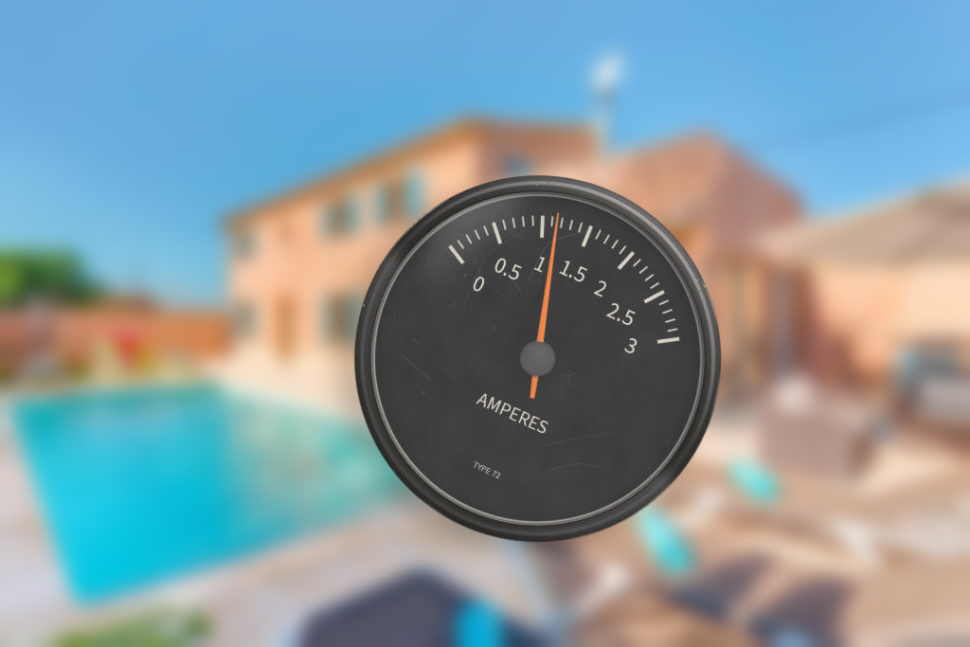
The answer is value=1.15 unit=A
